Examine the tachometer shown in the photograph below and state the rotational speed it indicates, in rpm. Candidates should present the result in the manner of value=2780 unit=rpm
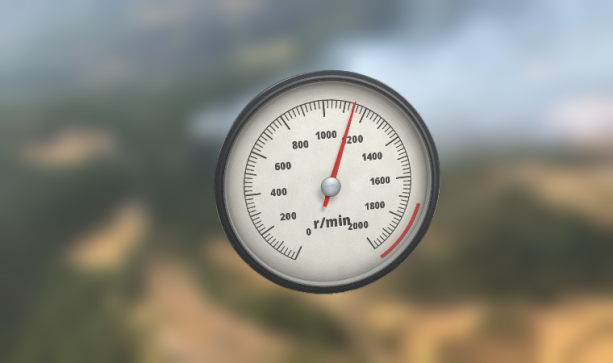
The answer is value=1140 unit=rpm
